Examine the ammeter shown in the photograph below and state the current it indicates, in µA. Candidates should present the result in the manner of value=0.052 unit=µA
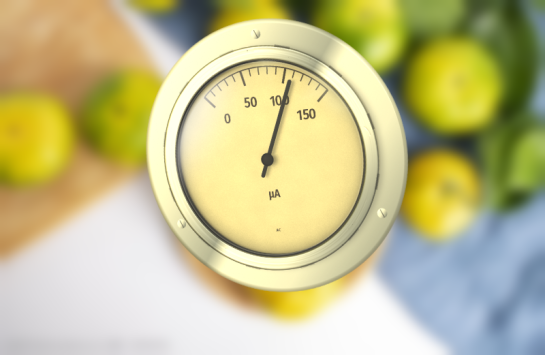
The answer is value=110 unit=µA
